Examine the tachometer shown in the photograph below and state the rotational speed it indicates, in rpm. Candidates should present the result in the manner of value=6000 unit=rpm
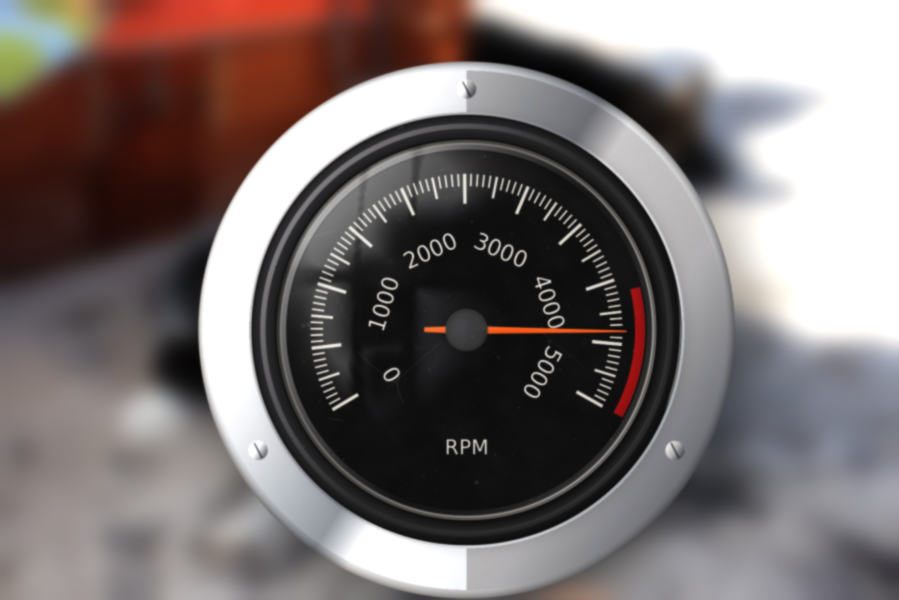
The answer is value=4400 unit=rpm
